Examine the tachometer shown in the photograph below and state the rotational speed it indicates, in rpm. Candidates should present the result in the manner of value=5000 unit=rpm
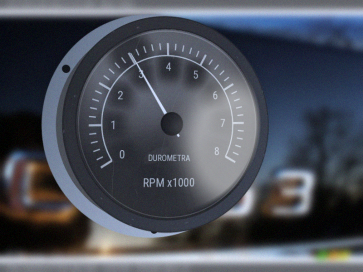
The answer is value=3000 unit=rpm
